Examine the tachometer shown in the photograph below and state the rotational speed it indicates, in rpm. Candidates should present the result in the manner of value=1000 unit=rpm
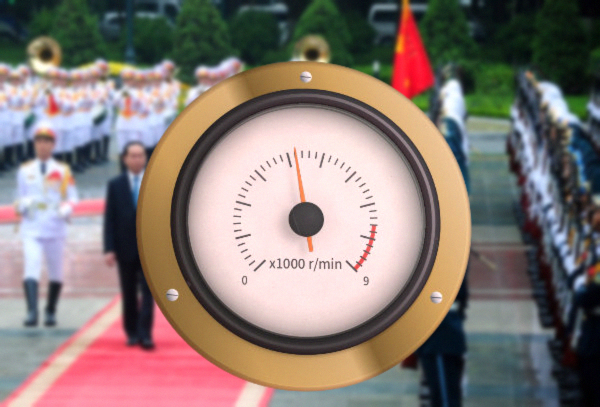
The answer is value=4200 unit=rpm
